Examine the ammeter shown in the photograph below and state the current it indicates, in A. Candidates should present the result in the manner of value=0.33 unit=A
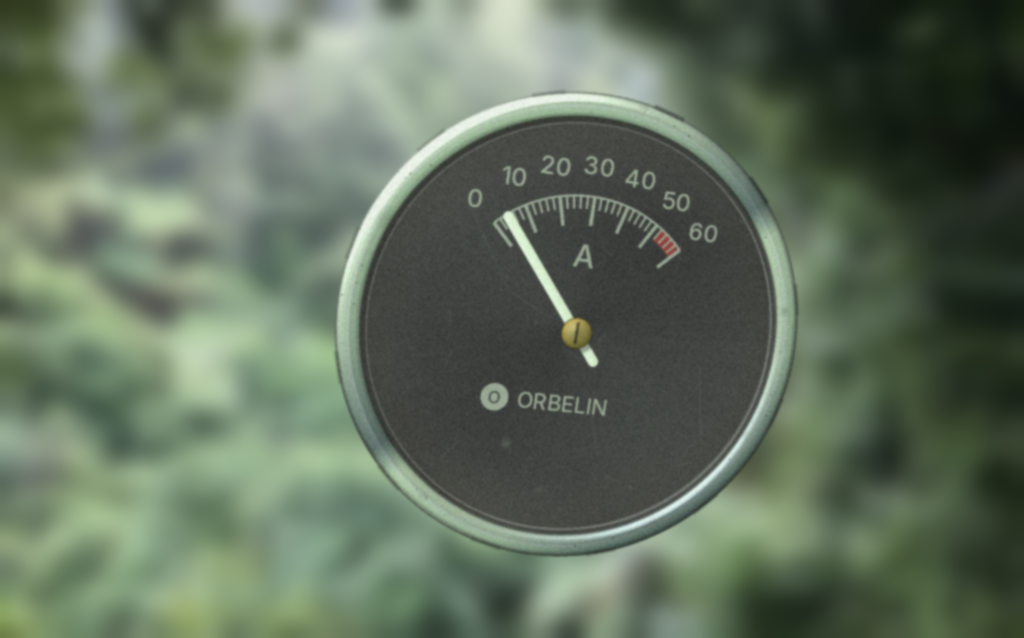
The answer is value=4 unit=A
